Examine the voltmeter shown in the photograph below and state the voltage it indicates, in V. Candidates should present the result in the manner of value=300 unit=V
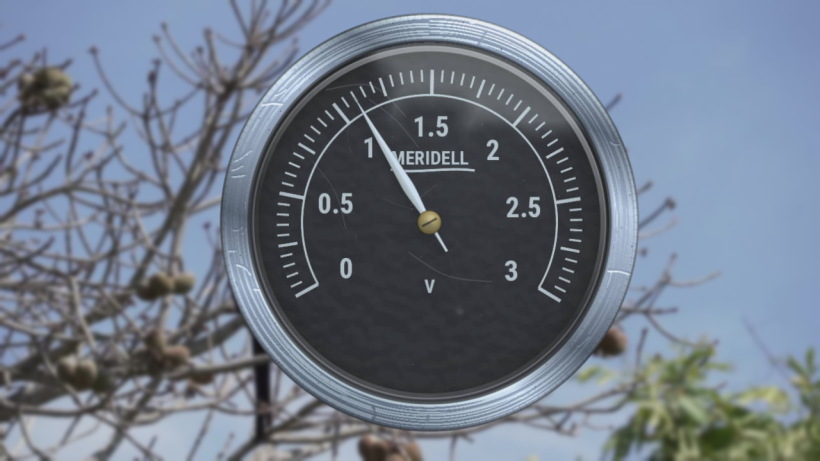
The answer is value=1.1 unit=V
